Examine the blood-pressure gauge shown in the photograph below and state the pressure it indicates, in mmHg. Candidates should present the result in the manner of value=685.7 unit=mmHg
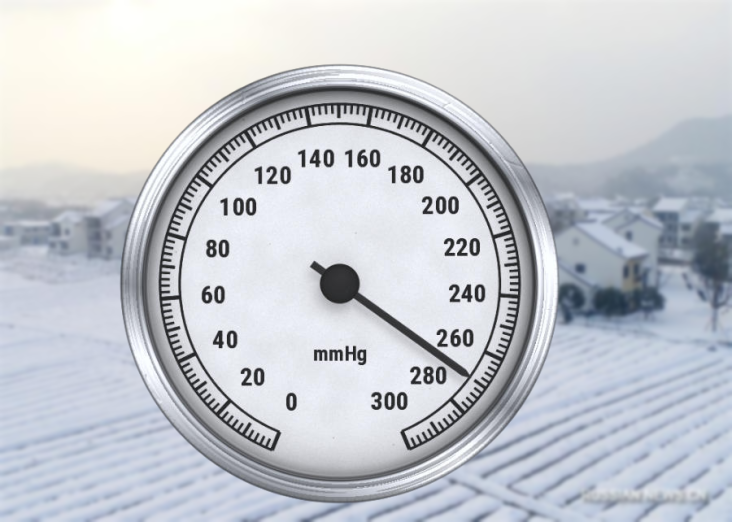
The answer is value=270 unit=mmHg
